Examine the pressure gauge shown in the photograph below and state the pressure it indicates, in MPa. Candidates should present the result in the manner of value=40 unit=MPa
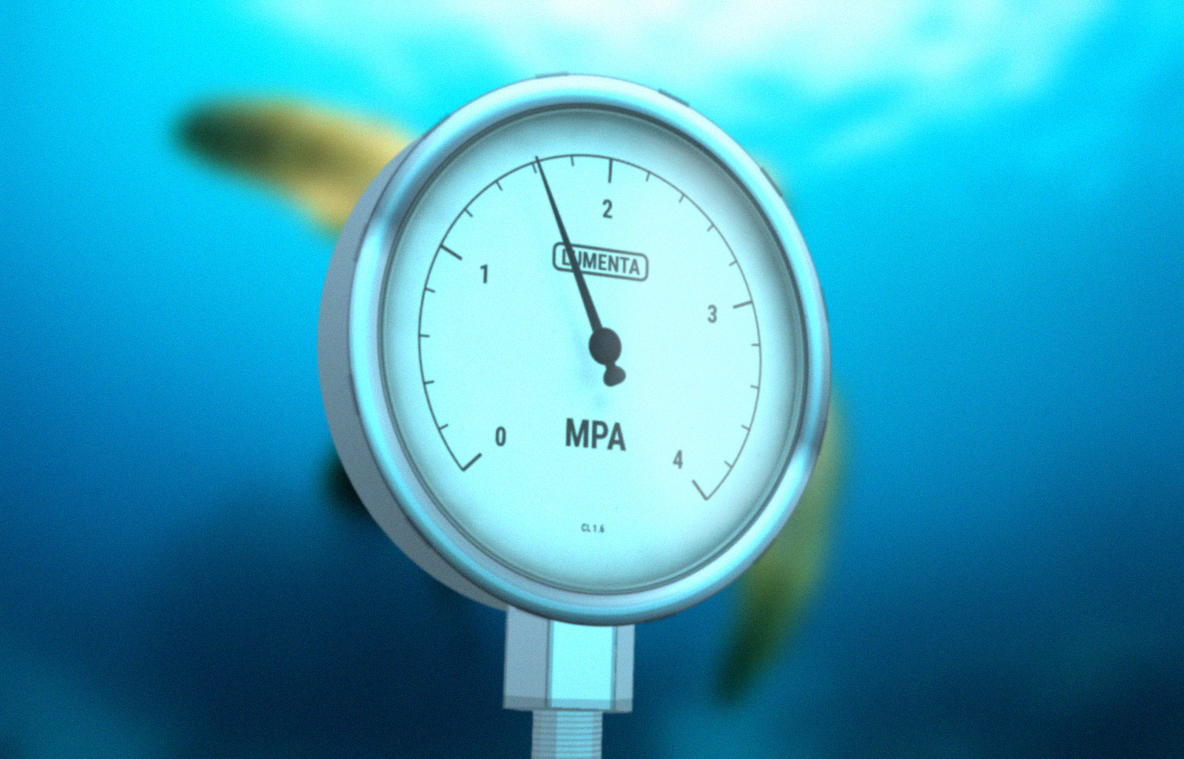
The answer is value=1.6 unit=MPa
